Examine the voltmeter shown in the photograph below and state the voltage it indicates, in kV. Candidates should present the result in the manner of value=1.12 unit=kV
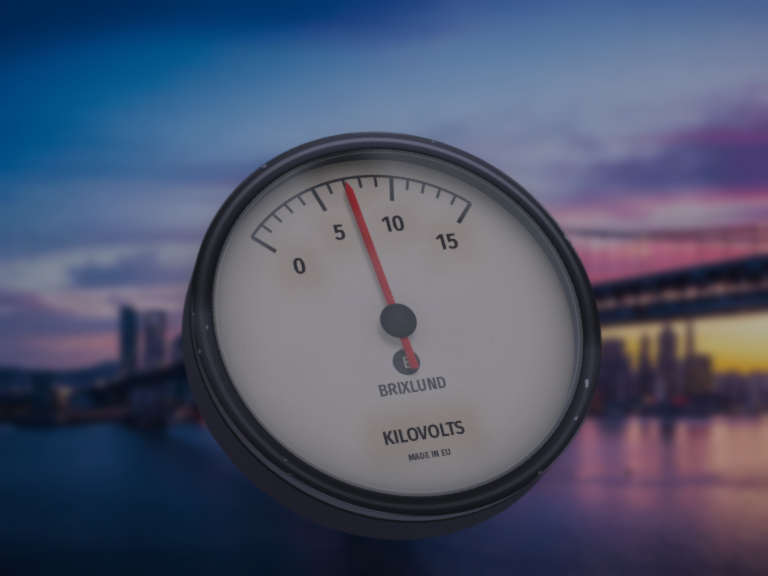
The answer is value=7 unit=kV
